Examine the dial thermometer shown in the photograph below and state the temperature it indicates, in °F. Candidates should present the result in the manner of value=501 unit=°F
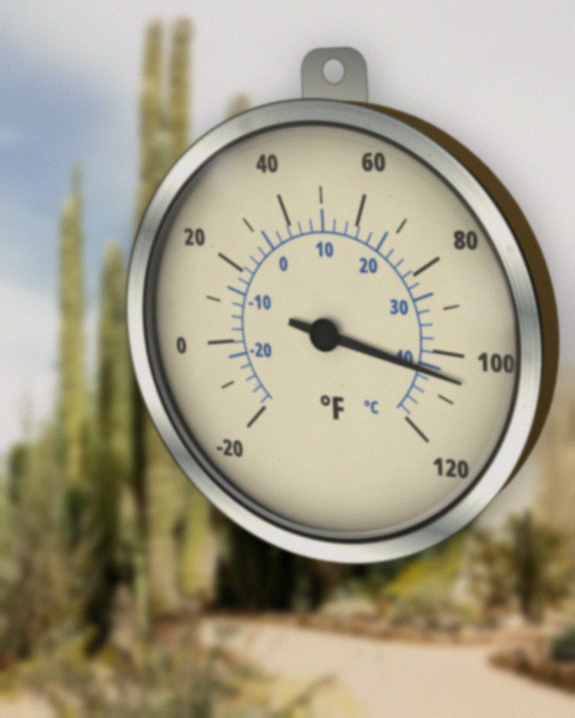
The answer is value=105 unit=°F
